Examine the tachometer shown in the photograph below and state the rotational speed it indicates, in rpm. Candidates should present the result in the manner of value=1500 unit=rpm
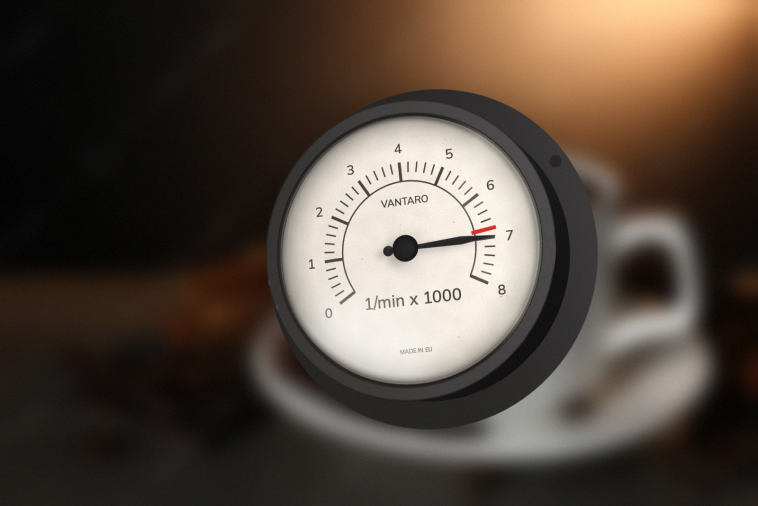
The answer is value=7000 unit=rpm
